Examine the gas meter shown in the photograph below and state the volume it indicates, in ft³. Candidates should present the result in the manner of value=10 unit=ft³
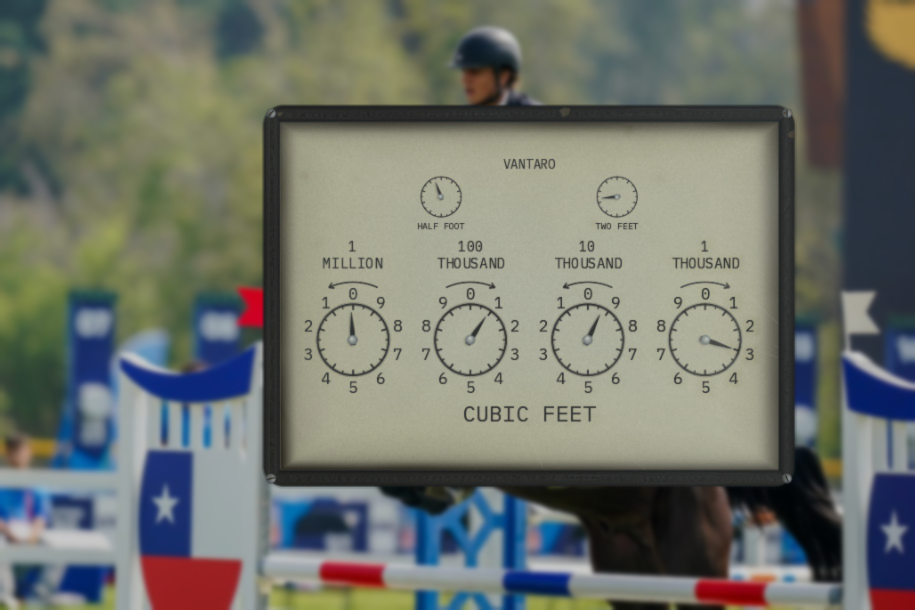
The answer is value=9300 unit=ft³
